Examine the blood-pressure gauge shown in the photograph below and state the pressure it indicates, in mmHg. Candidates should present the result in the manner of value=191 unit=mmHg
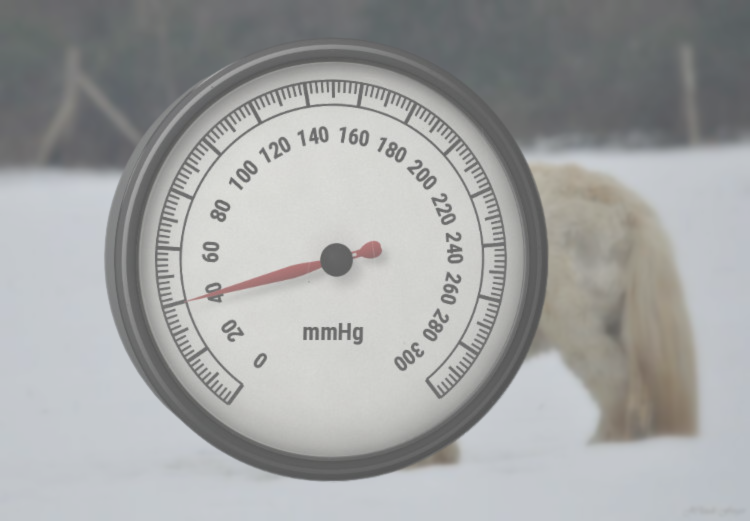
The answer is value=40 unit=mmHg
